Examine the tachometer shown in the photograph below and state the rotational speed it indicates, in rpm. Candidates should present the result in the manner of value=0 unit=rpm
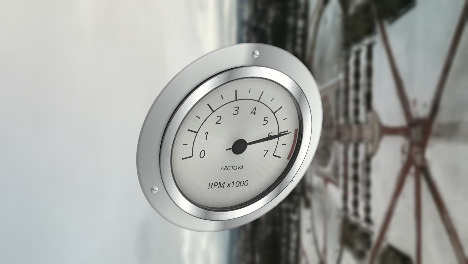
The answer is value=6000 unit=rpm
